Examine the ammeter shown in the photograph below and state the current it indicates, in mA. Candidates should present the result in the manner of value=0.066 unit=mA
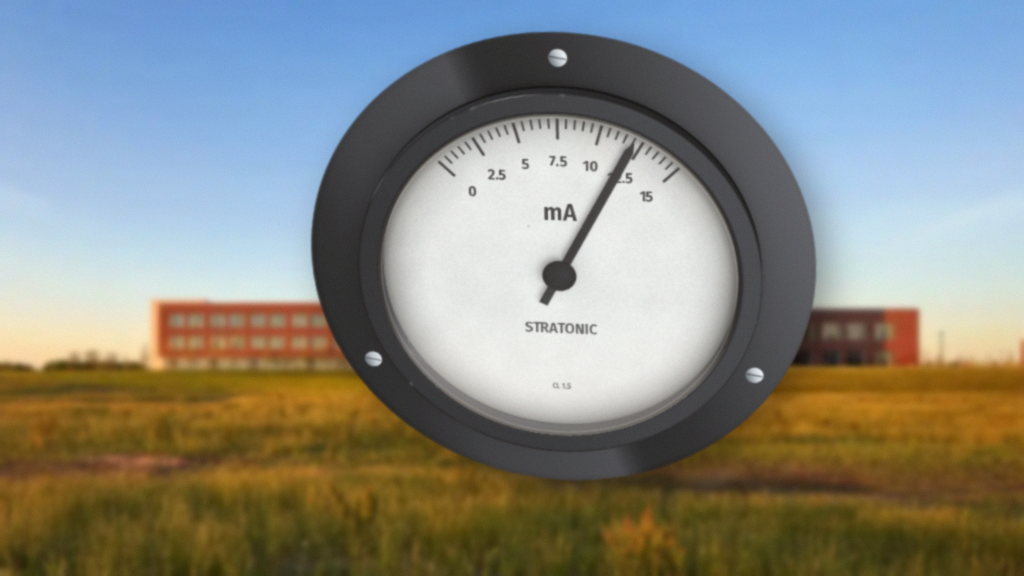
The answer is value=12 unit=mA
